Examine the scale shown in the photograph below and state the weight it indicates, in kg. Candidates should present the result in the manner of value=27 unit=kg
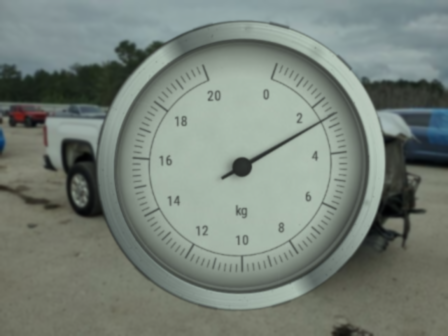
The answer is value=2.6 unit=kg
